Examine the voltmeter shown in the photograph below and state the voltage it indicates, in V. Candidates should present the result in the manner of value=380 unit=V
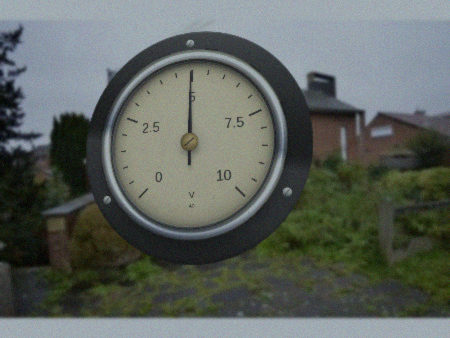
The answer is value=5 unit=V
